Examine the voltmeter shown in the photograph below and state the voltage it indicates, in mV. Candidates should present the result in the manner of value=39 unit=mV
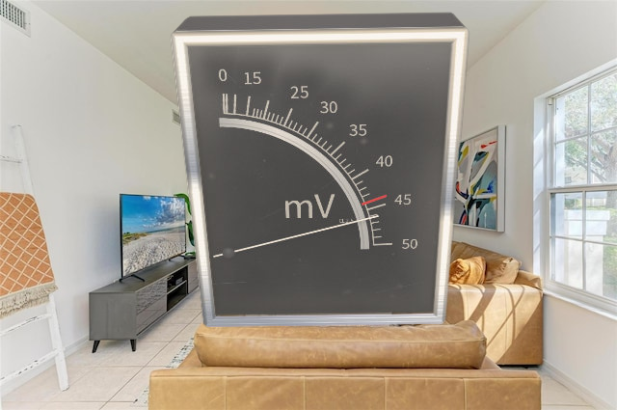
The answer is value=46 unit=mV
